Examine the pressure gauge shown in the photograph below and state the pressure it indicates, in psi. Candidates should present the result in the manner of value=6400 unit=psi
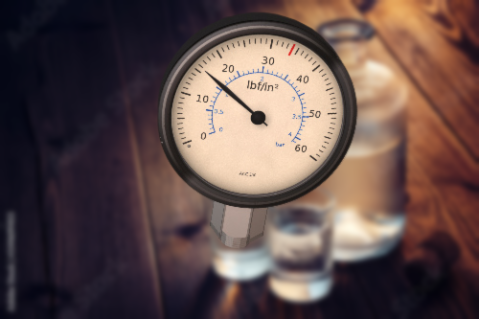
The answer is value=16 unit=psi
